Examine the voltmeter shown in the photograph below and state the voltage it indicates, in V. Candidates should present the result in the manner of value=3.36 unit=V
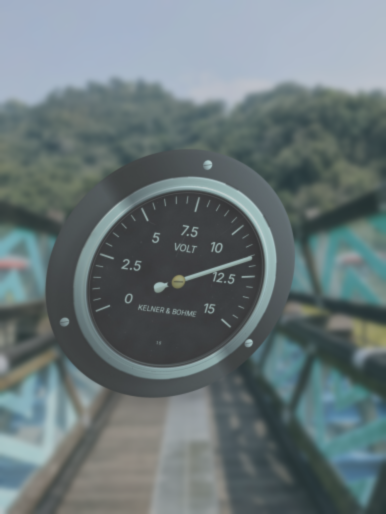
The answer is value=11.5 unit=V
